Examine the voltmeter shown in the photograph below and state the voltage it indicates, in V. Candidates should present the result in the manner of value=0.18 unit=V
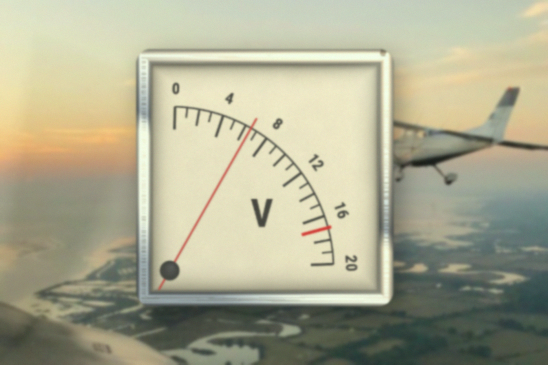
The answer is value=6.5 unit=V
